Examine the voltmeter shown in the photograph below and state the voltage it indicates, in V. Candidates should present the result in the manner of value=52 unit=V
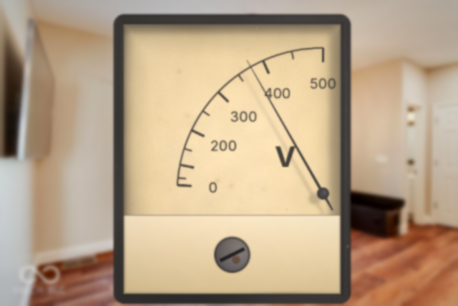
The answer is value=375 unit=V
